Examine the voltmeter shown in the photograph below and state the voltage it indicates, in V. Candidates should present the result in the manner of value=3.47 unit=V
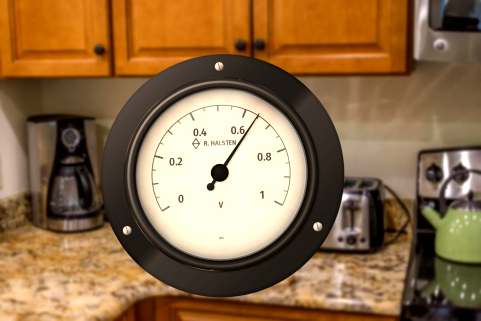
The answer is value=0.65 unit=V
